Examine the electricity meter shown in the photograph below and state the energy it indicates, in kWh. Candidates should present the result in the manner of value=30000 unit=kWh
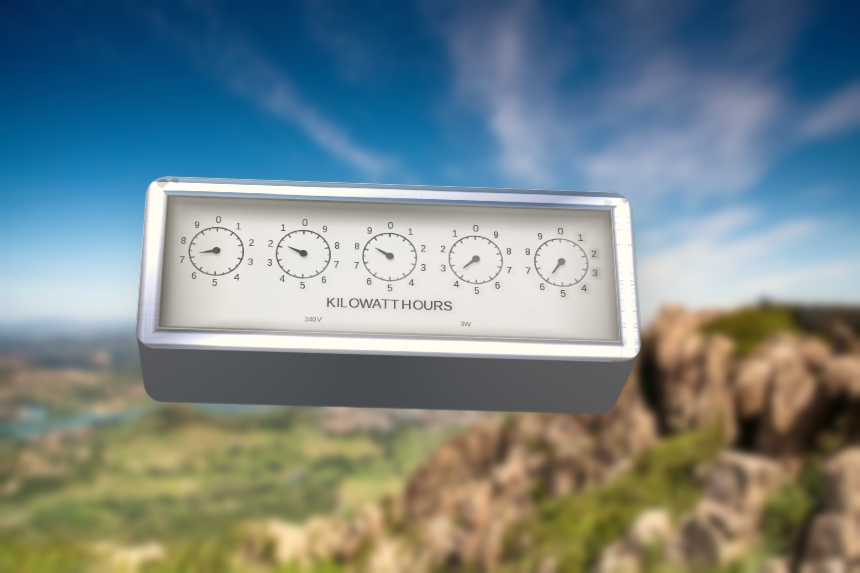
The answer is value=71836 unit=kWh
